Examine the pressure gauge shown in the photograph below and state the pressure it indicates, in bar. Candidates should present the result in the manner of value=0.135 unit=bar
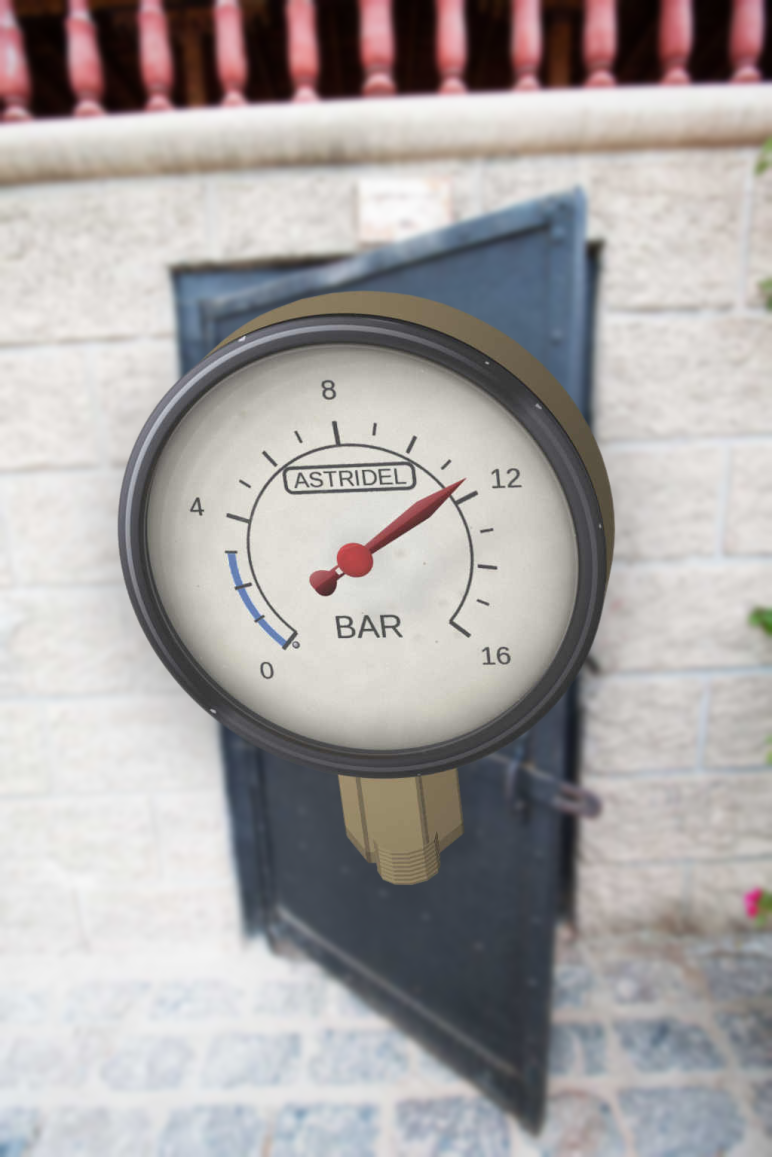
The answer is value=11.5 unit=bar
